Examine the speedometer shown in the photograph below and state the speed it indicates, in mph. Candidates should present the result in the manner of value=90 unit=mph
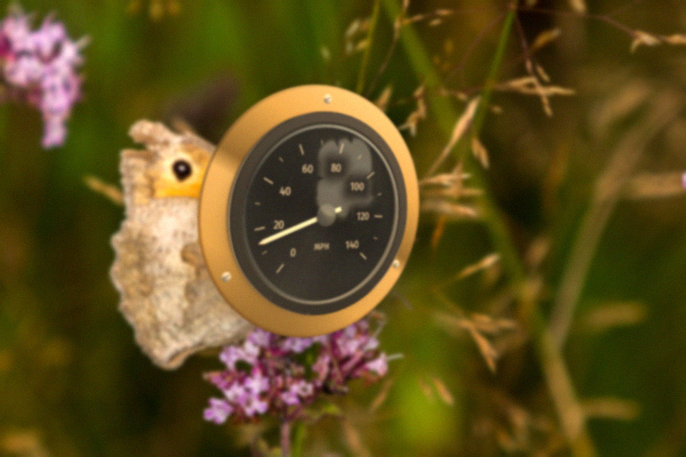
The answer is value=15 unit=mph
